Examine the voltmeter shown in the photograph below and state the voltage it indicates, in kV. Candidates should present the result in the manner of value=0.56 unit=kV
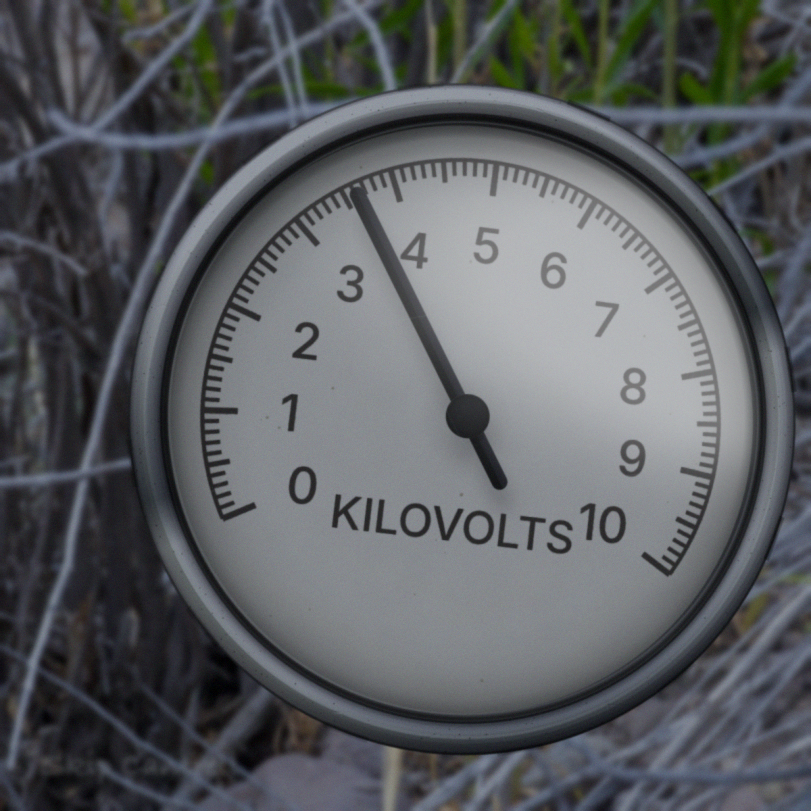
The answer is value=3.6 unit=kV
